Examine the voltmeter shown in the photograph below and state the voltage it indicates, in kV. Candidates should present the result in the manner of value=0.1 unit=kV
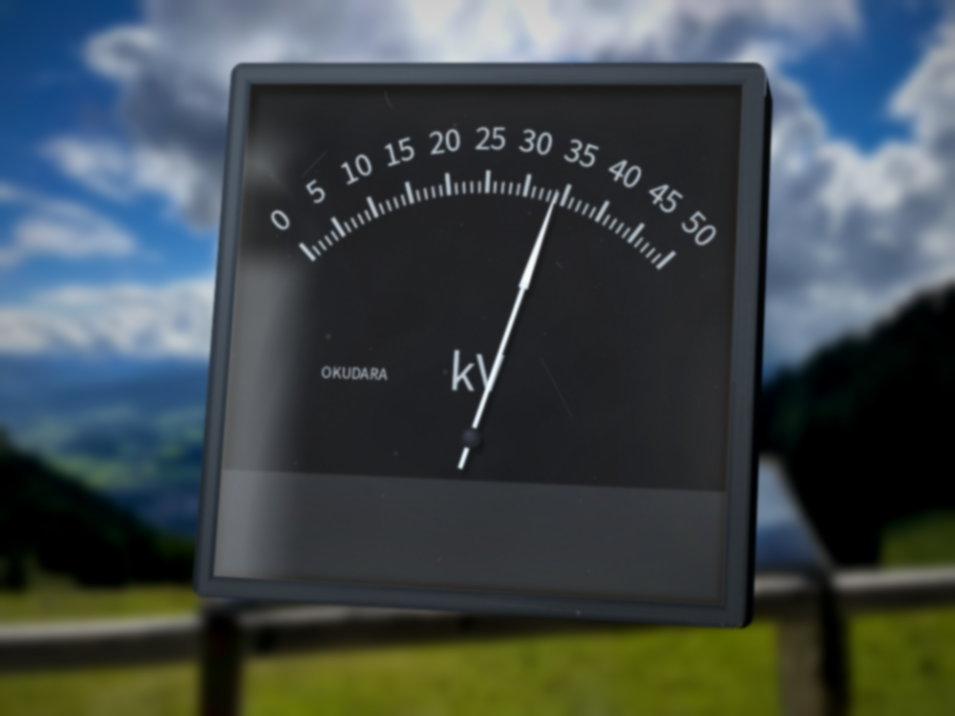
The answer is value=34 unit=kV
